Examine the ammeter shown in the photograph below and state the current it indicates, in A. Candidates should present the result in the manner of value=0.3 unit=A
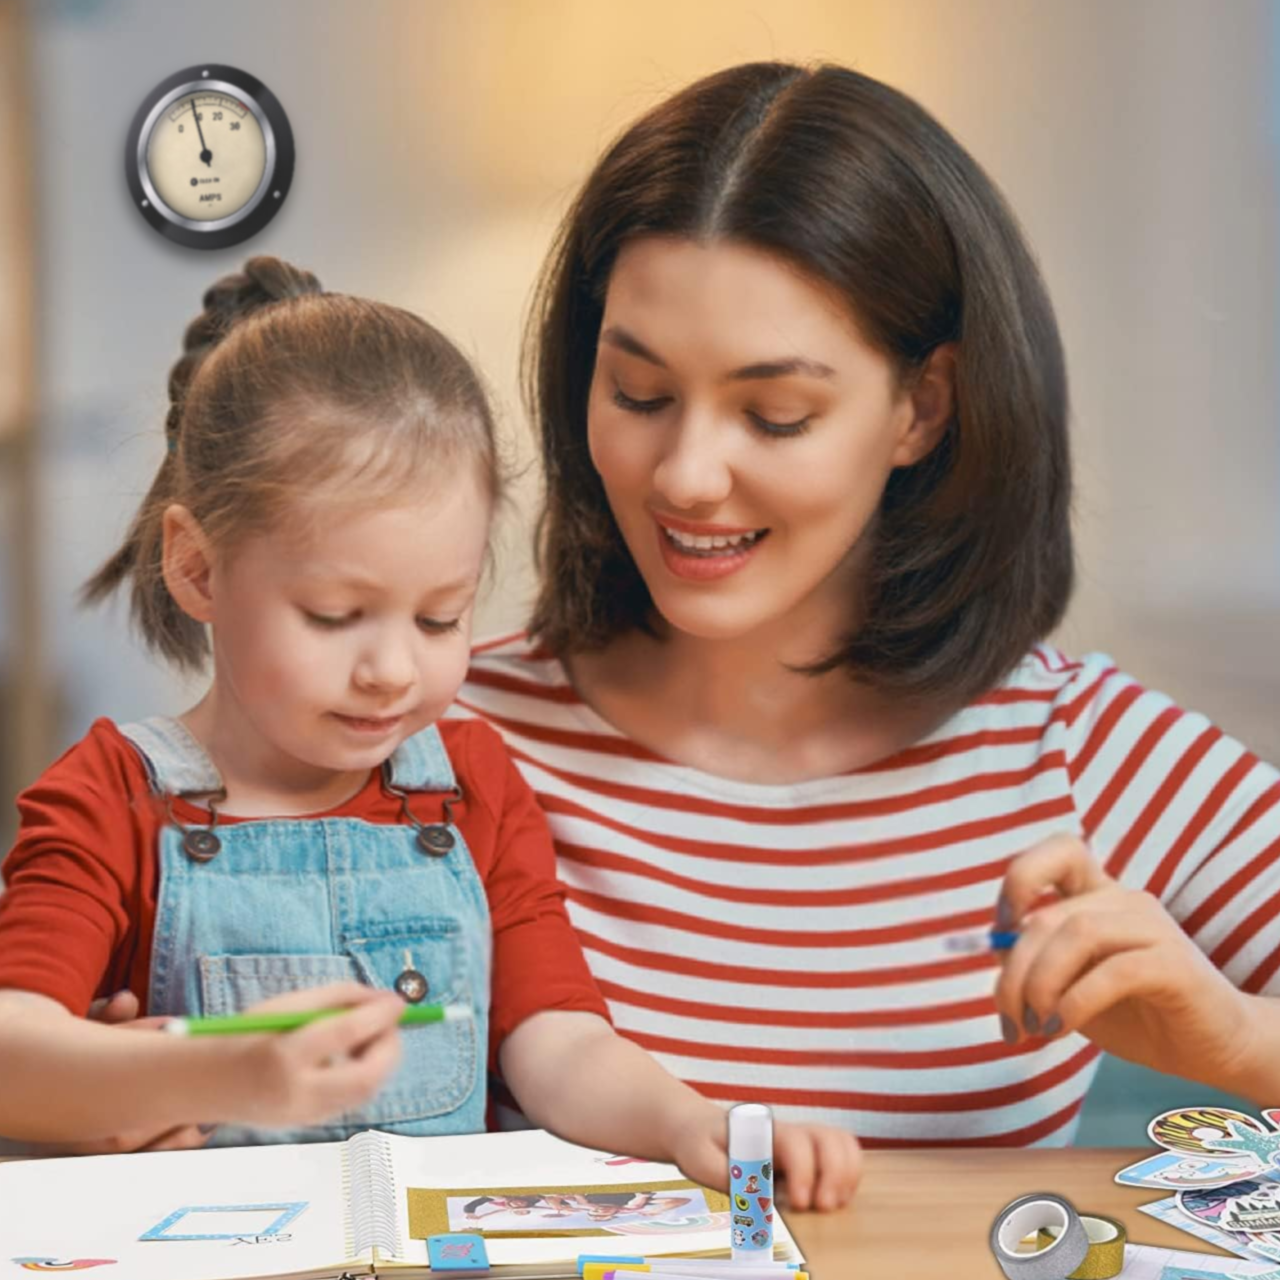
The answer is value=10 unit=A
